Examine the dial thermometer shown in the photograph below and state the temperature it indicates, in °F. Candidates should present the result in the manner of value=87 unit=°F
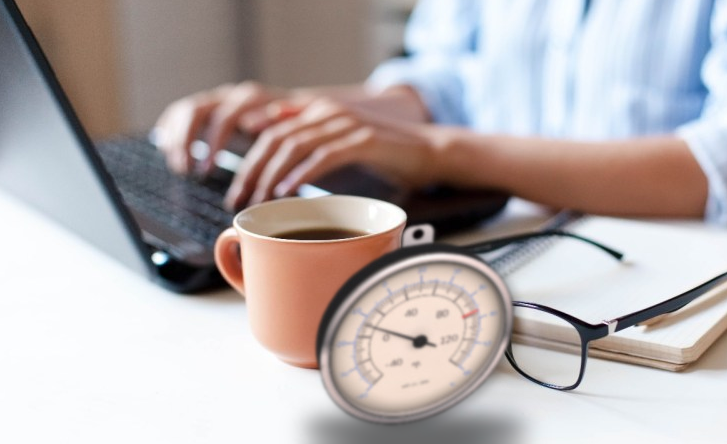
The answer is value=10 unit=°F
